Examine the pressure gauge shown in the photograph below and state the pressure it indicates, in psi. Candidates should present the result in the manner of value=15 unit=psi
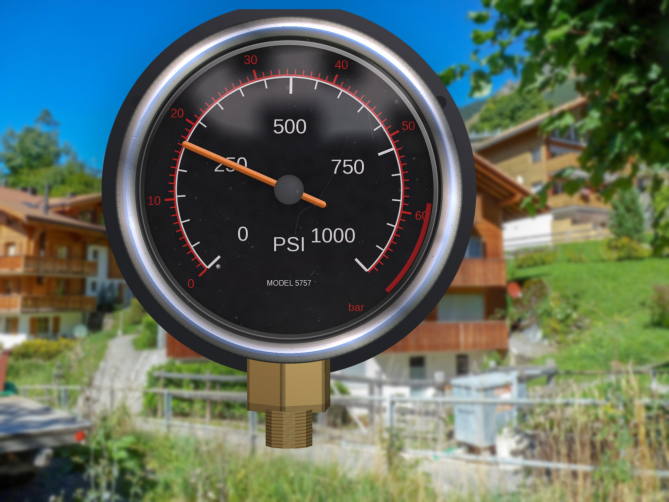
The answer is value=250 unit=psi
